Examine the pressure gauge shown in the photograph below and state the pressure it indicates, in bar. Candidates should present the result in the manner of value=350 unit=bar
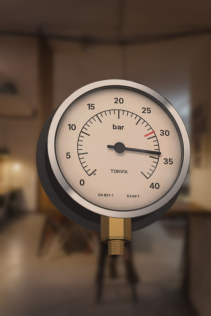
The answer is value=34 unit=bar
